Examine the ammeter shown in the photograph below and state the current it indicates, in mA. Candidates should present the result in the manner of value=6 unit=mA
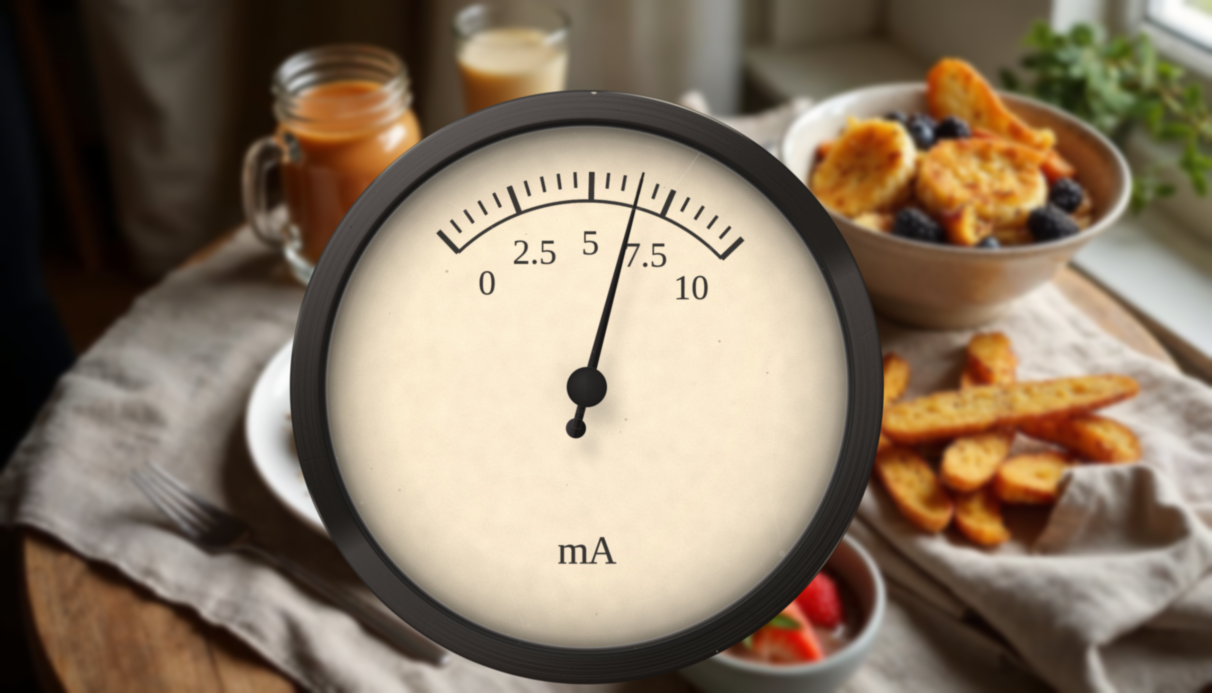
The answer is value=6.5 unit=mA
